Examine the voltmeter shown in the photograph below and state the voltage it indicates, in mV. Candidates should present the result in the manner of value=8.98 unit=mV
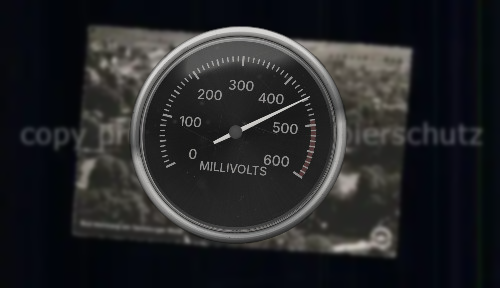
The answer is value=450 unit=mV
